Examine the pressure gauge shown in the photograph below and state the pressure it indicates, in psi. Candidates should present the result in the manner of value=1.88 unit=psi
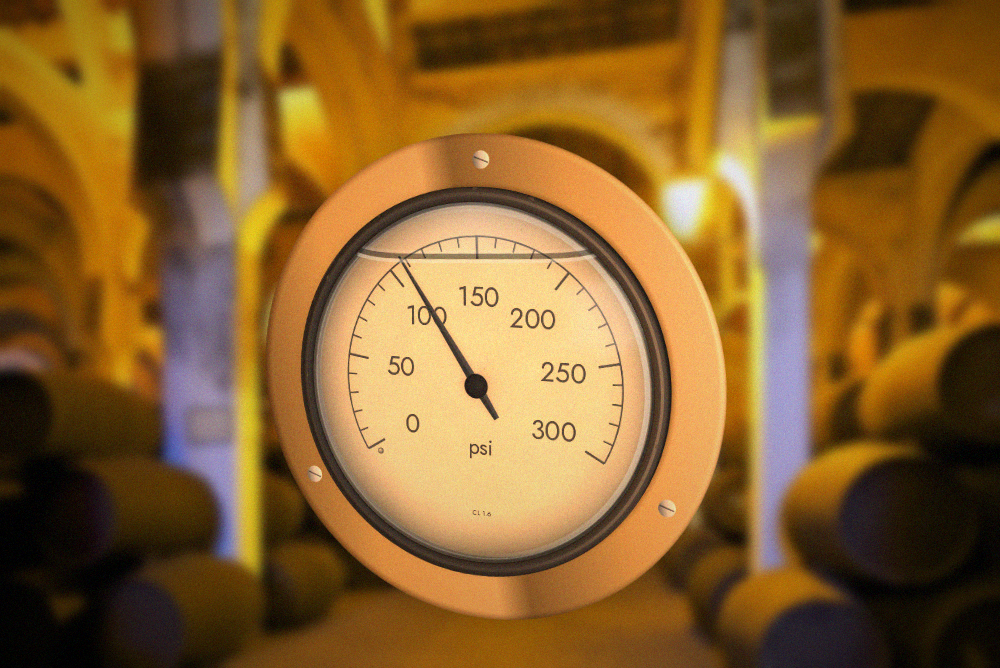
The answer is value=110 unit=psi
